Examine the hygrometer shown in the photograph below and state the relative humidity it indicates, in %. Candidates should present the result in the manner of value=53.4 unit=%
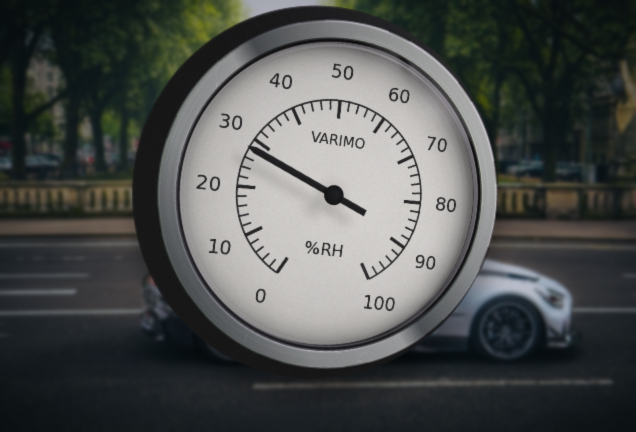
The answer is value=28 unit=%
